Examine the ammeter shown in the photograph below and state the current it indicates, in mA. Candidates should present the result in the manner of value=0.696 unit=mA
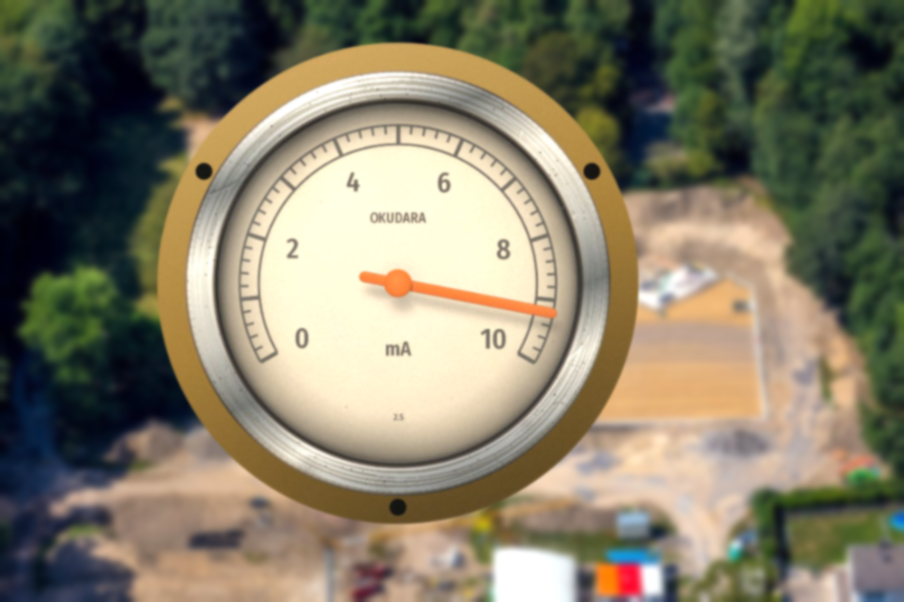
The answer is value=9.2 unit=mA
